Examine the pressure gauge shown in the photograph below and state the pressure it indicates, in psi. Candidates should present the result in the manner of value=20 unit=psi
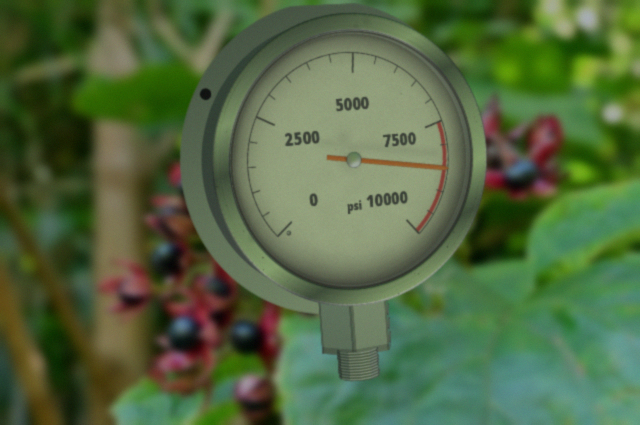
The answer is value=8500 unit=psi
